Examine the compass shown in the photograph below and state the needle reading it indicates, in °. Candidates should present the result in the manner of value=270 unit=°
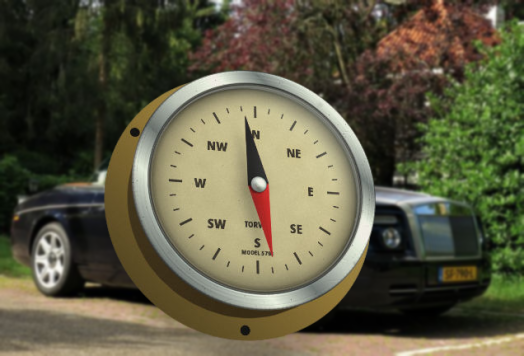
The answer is value=170 unit=°
